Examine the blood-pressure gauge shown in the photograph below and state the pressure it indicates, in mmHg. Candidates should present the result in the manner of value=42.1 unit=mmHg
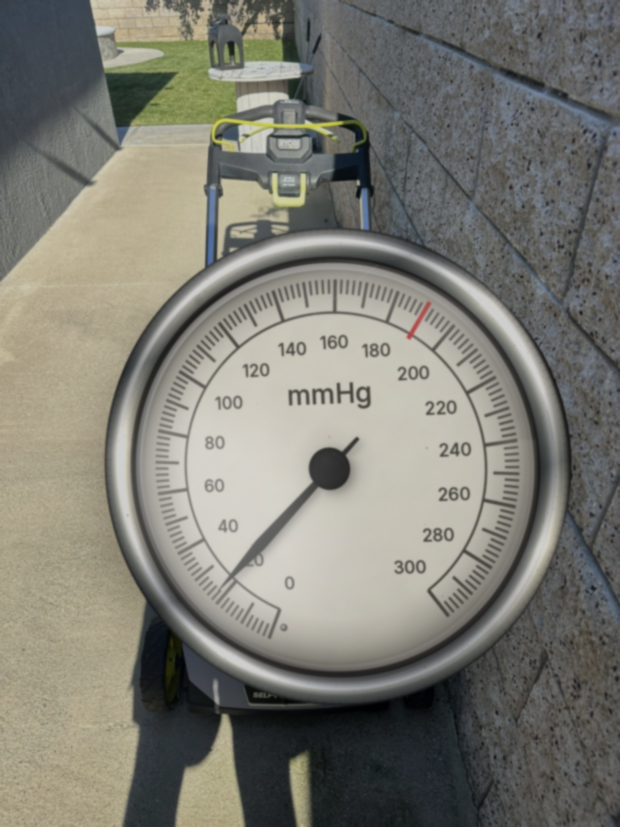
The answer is value=22 unit=mmHg
